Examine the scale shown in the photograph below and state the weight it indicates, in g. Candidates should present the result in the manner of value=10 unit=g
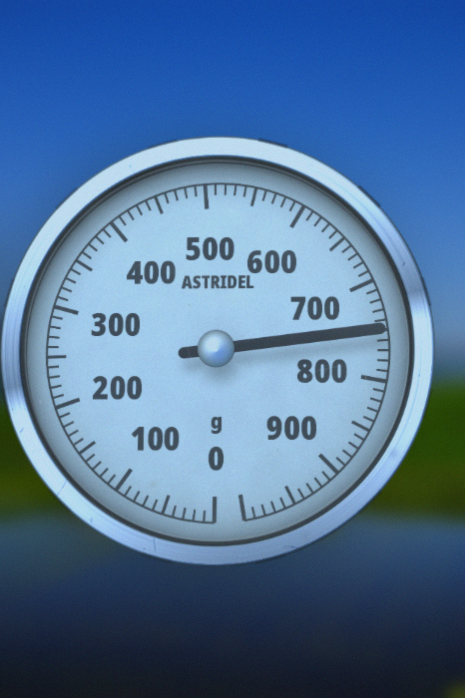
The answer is value=750 unit=g
